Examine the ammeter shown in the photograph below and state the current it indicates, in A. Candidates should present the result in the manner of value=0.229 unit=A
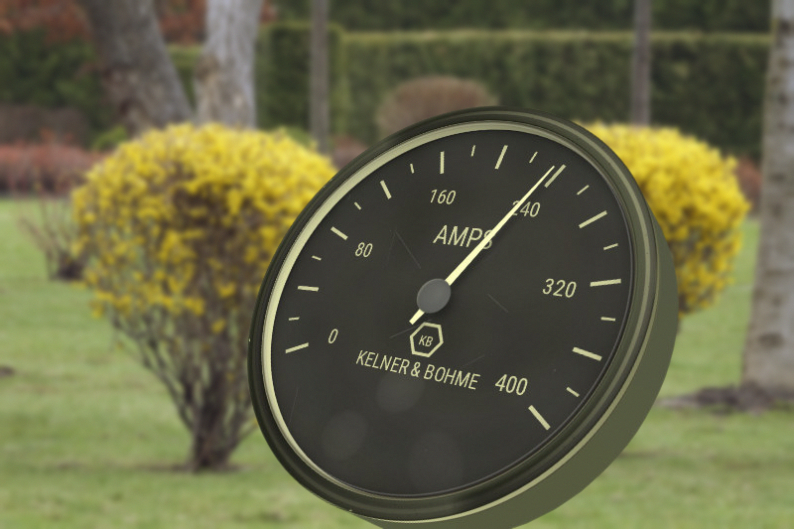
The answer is value=240 unit=A
